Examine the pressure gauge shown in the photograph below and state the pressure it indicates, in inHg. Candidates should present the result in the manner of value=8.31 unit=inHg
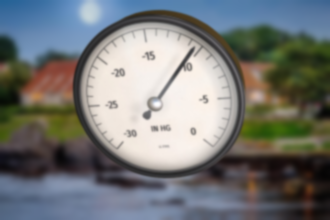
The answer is value=-10.5 unit=inHg
